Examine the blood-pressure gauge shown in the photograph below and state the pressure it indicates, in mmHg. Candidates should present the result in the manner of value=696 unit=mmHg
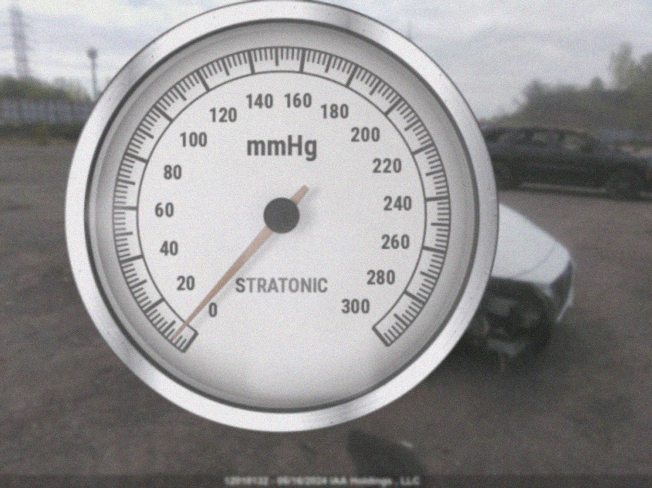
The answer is value=6 unit=mmHg
